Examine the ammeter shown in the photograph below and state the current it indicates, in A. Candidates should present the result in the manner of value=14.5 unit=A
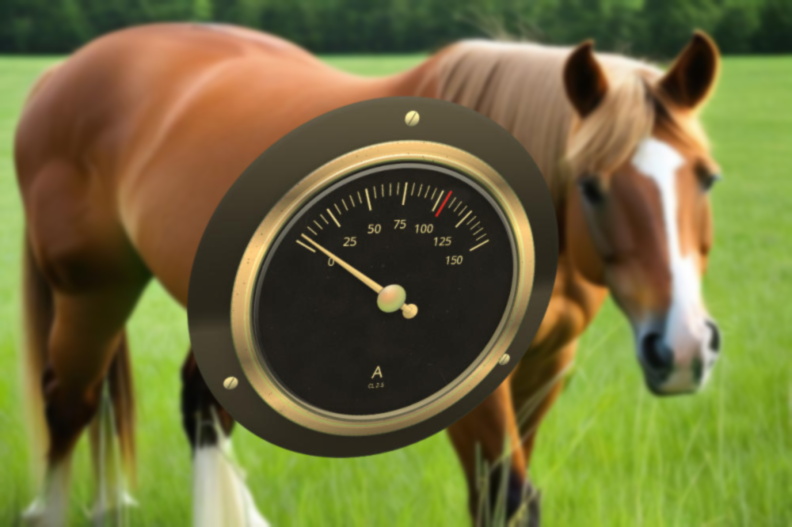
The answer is value=5 unit=A
